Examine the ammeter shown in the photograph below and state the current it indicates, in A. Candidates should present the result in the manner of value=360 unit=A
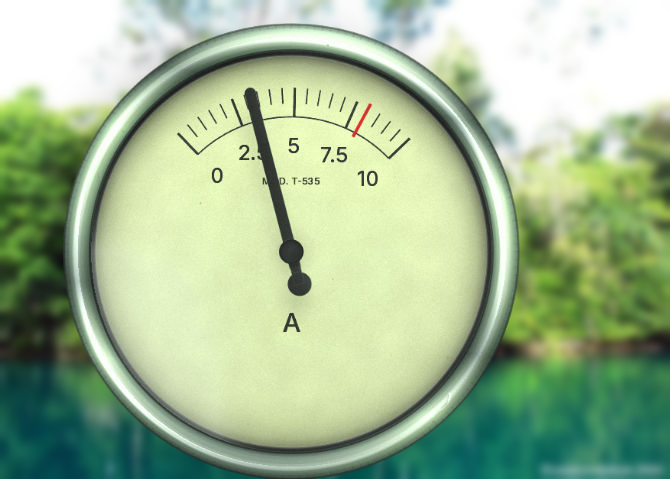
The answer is value=3.25 unit=A
